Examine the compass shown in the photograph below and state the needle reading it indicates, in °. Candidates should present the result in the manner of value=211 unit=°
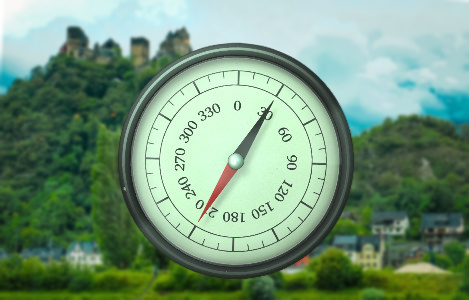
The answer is value=210 unit=°
